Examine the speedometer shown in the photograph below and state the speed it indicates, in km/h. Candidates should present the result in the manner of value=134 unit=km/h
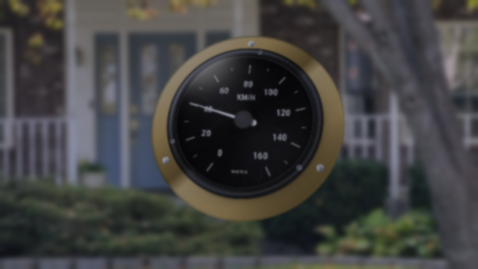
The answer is value=40 unit=km/h
